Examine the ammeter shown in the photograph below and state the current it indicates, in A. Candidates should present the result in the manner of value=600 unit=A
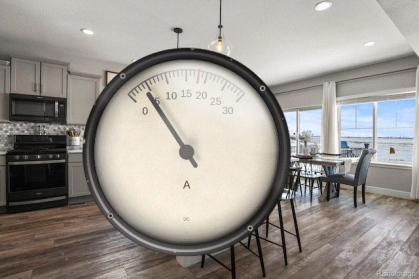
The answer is value=4 unit=A
